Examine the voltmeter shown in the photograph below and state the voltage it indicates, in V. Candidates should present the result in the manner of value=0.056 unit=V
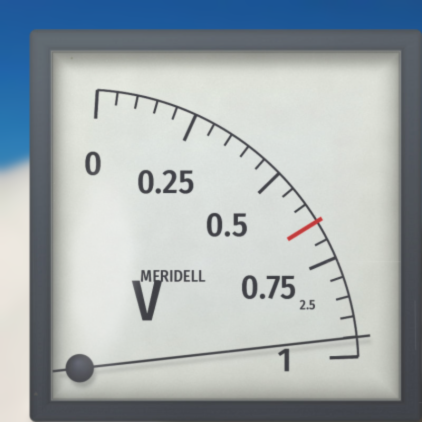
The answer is value=0.95 unit=V
